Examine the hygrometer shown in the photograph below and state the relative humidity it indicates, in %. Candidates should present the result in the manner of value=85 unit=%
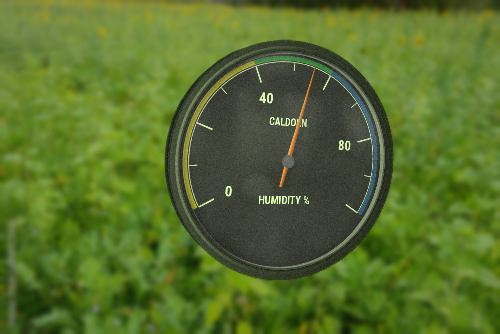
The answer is value=55 unit=%
